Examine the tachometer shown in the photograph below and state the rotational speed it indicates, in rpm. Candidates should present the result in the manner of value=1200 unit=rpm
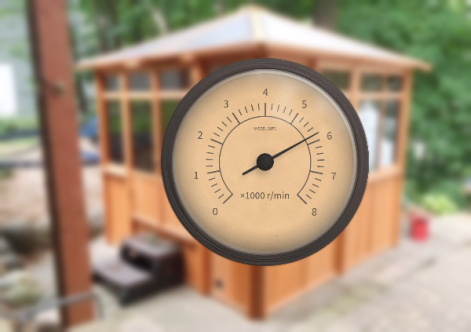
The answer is value=5800 unit=rpm
